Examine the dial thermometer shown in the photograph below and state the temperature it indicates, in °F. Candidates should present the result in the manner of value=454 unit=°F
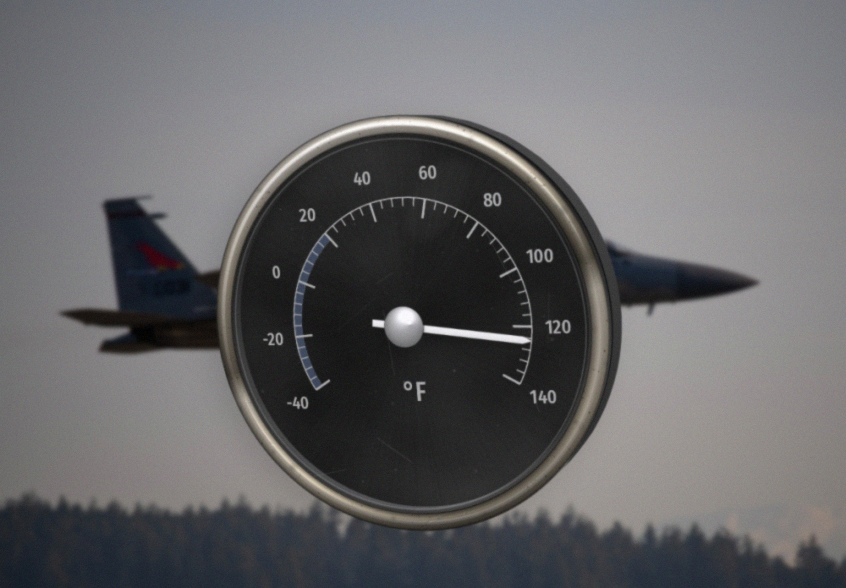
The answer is value=124 unit=°F
